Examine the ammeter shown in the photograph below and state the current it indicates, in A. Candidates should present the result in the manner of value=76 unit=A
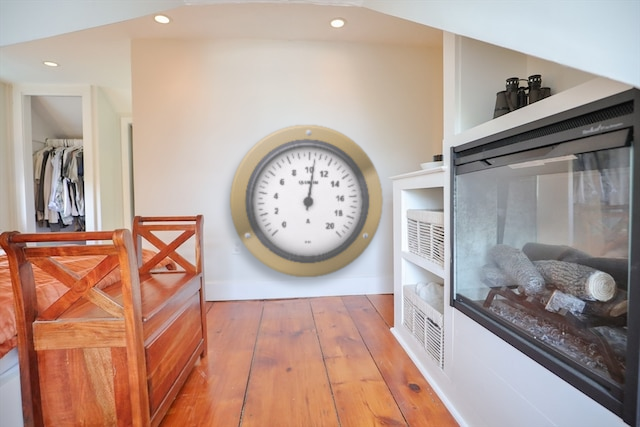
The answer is value=10.5 unit=A
